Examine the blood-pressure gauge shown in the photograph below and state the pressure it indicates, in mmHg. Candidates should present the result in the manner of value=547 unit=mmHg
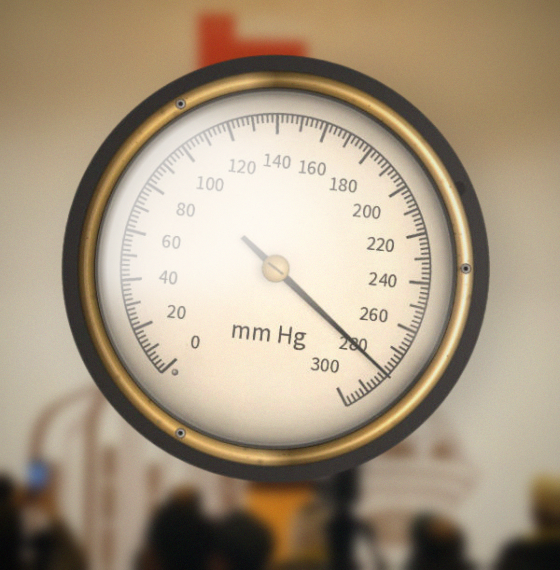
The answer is value=280 unit=mmHg
